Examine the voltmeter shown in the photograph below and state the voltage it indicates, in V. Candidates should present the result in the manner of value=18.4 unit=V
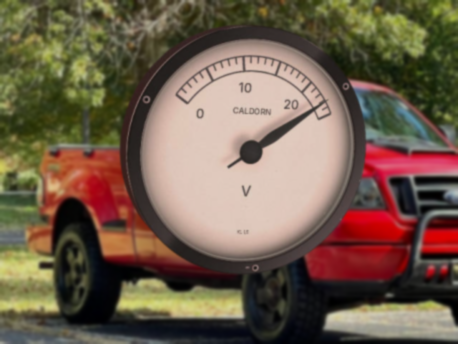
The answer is value=23 unit=V
